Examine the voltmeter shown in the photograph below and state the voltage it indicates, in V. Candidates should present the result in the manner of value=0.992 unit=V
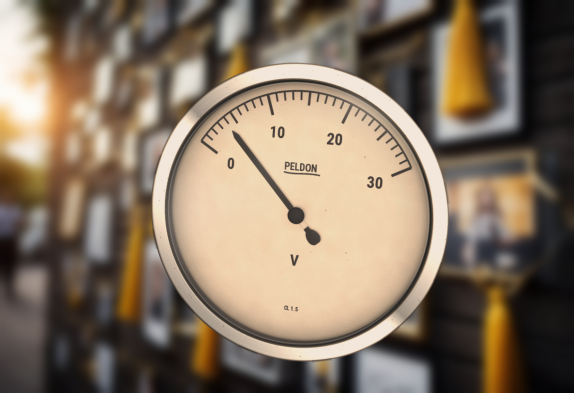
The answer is value=4 unit=V
